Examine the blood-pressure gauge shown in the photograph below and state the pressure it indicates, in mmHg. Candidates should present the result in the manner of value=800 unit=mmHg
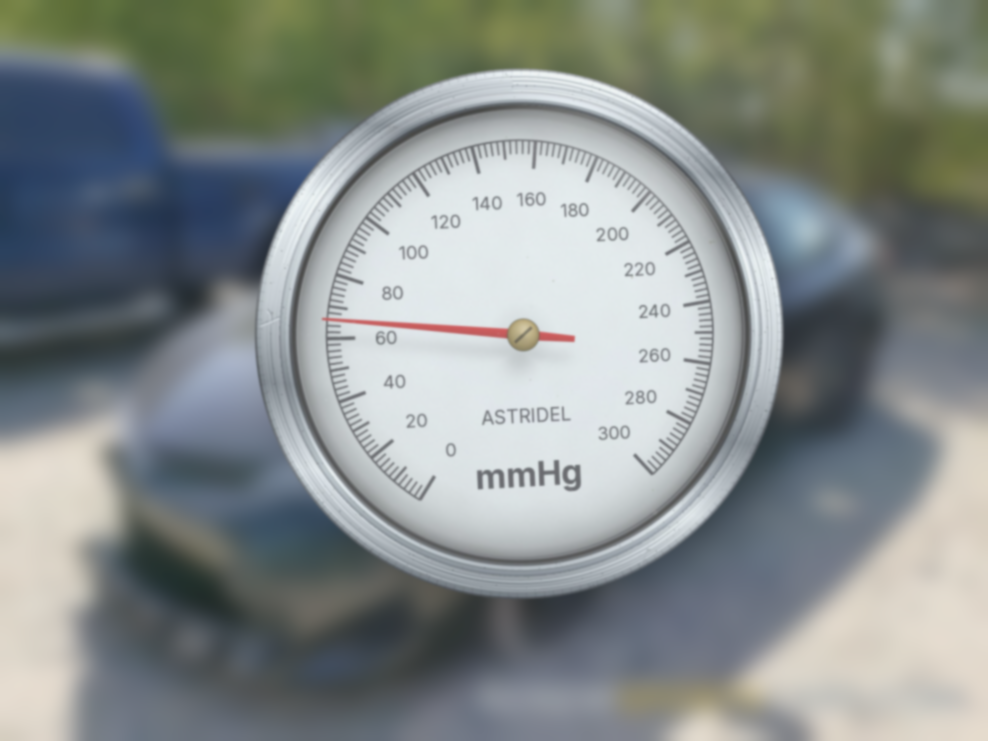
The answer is value=66 unit=mmHg
